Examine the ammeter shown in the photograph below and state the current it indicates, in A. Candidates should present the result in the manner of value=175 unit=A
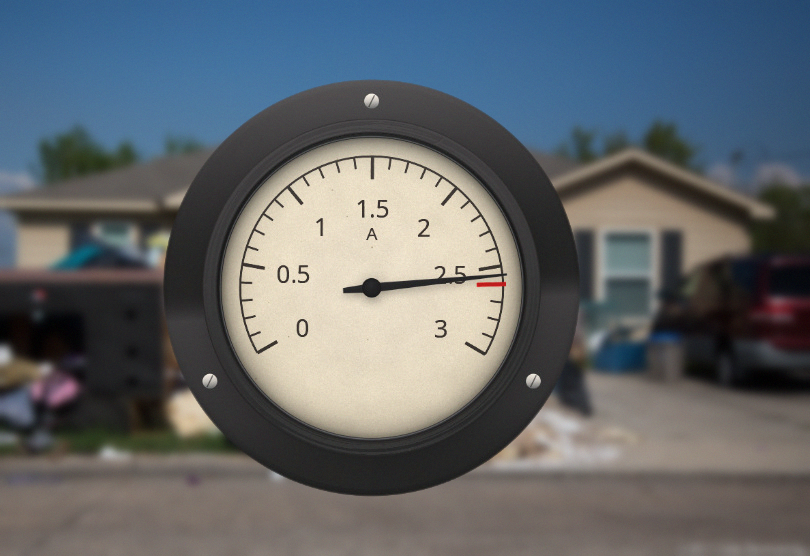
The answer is value=2.55 unit=A
